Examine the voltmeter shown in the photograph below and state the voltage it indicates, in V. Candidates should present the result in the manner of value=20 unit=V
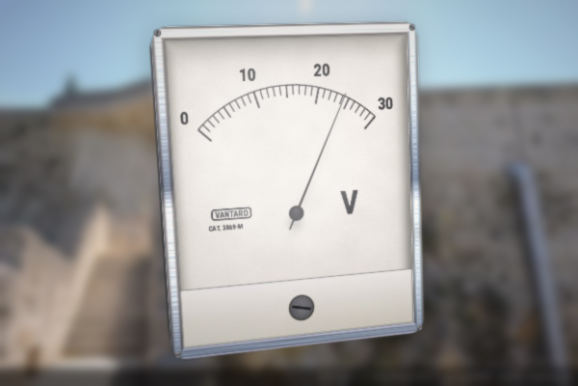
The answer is value=24 unit=V
